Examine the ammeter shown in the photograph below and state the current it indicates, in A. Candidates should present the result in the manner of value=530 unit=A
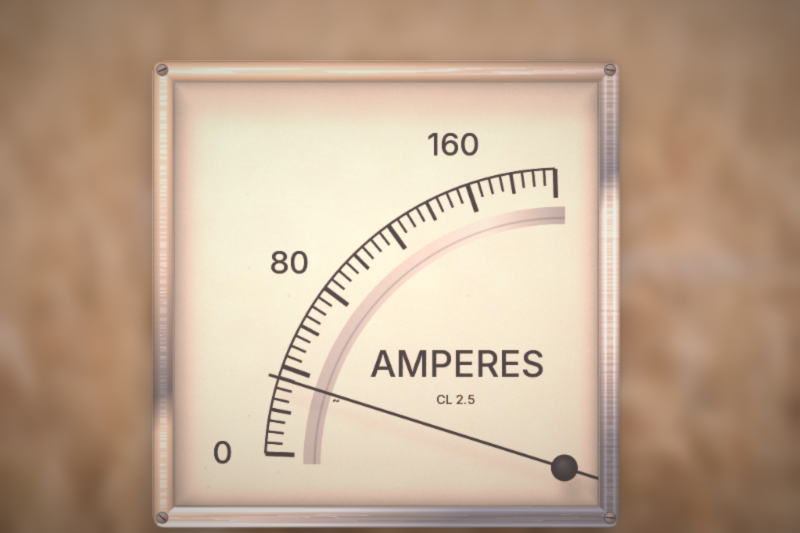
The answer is value=35 unit=A
